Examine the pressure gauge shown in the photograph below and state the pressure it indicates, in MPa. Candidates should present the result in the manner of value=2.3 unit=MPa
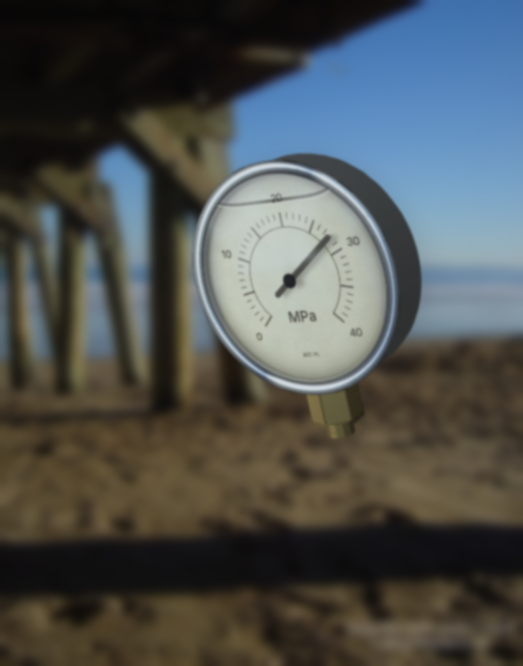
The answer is value=28 unit=MPa
